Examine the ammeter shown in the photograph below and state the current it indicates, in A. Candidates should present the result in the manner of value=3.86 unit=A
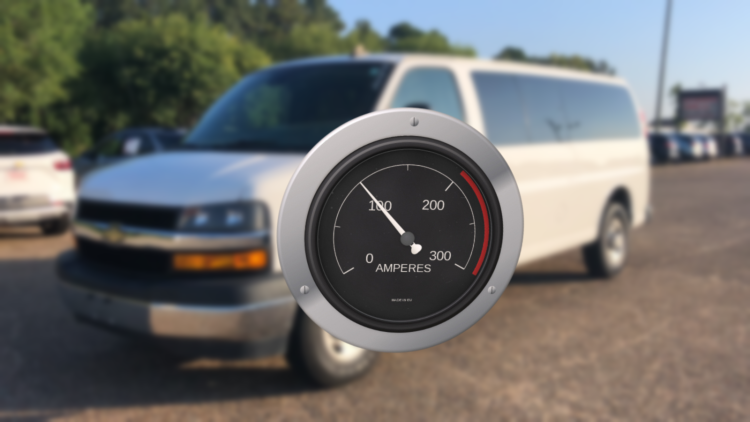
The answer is value=100 unit=A
